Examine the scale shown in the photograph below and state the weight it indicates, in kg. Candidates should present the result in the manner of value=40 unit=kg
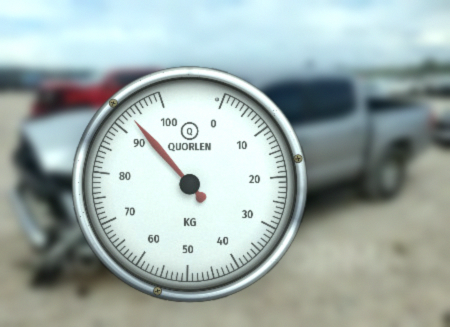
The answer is value=93 unit=kg
